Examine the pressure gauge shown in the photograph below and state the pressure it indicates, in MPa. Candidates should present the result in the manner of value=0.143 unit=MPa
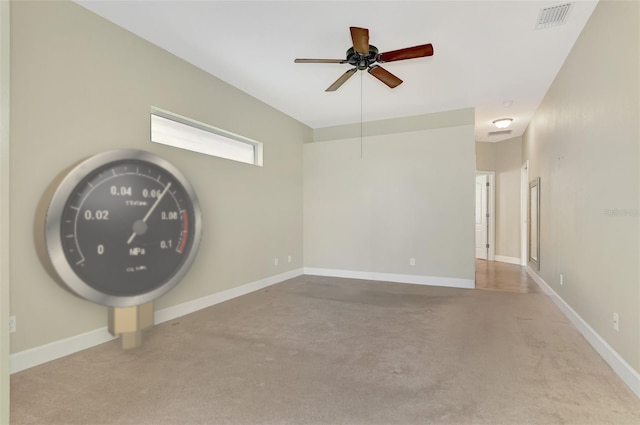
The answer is value=0.065 unit=MPa
